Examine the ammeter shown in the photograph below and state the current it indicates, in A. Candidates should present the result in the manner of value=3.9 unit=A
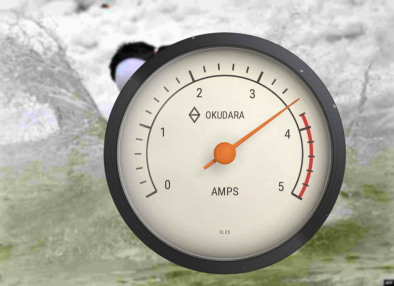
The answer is value=3.6 unit=A
